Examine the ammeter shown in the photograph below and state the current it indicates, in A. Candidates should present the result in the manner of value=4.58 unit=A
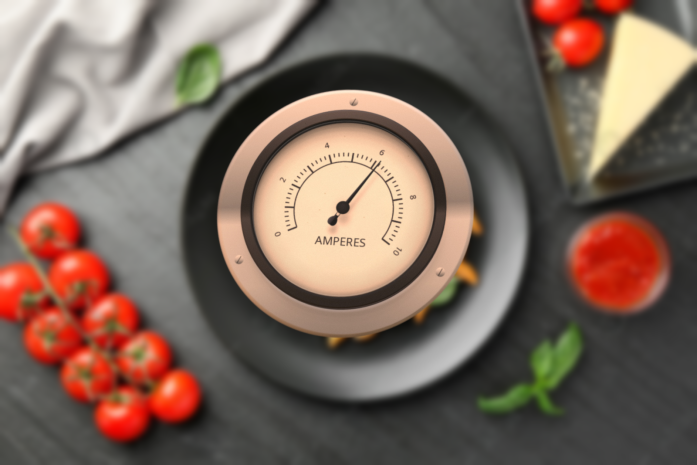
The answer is value=6.2 unit=A
